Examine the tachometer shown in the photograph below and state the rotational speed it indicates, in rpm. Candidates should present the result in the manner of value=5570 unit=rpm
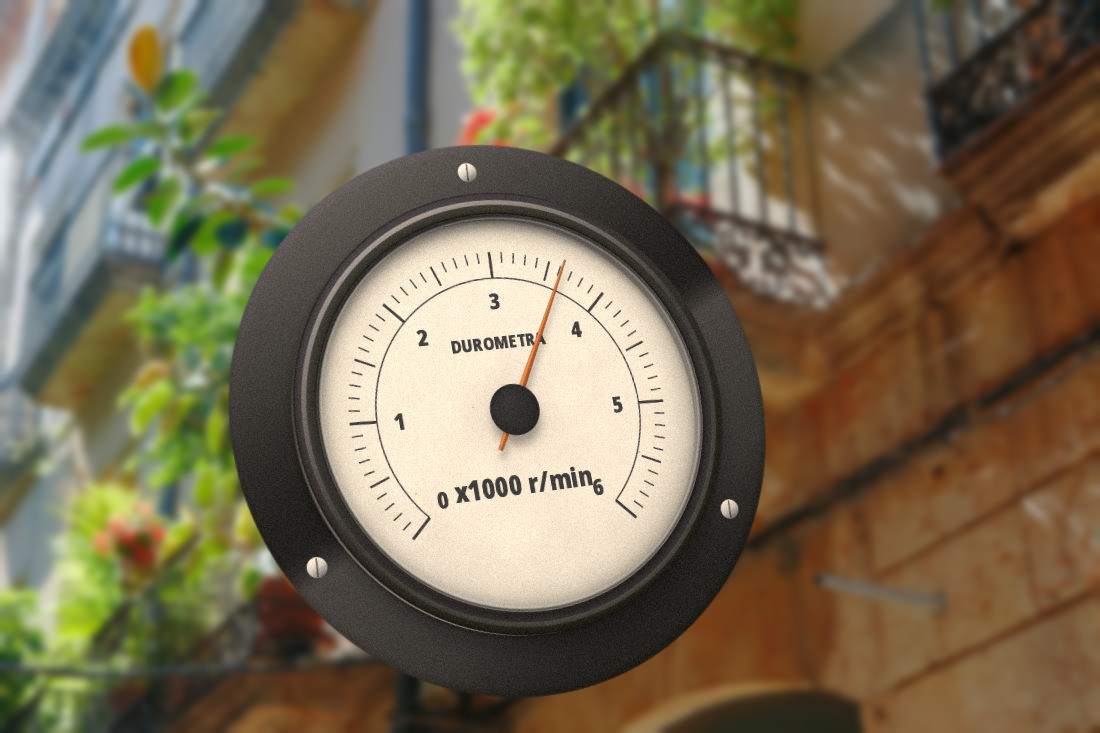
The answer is value=3600 unit=rpm
